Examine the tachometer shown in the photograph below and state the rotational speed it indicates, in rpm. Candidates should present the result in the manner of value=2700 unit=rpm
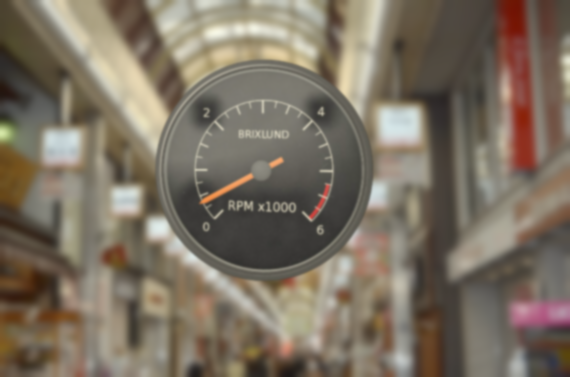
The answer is value=375 unit=rpm
